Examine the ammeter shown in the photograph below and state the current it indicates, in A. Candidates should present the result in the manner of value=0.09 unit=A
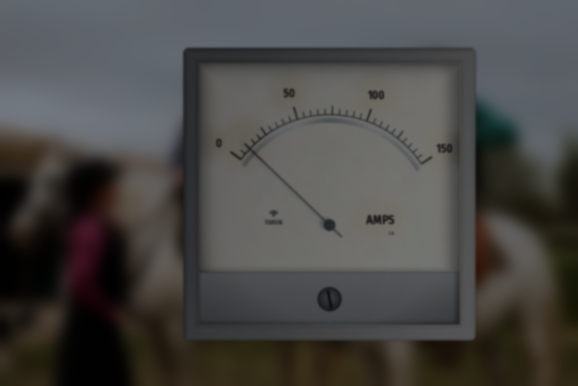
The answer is value=10 unit=A
